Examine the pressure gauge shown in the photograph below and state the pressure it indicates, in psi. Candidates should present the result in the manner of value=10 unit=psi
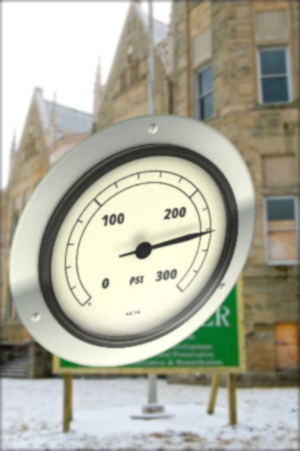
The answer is value=240 unit=psi
